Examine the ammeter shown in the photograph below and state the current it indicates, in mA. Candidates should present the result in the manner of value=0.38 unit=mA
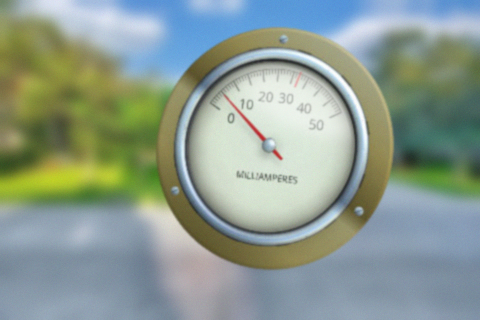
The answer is value=5 unit=mA
